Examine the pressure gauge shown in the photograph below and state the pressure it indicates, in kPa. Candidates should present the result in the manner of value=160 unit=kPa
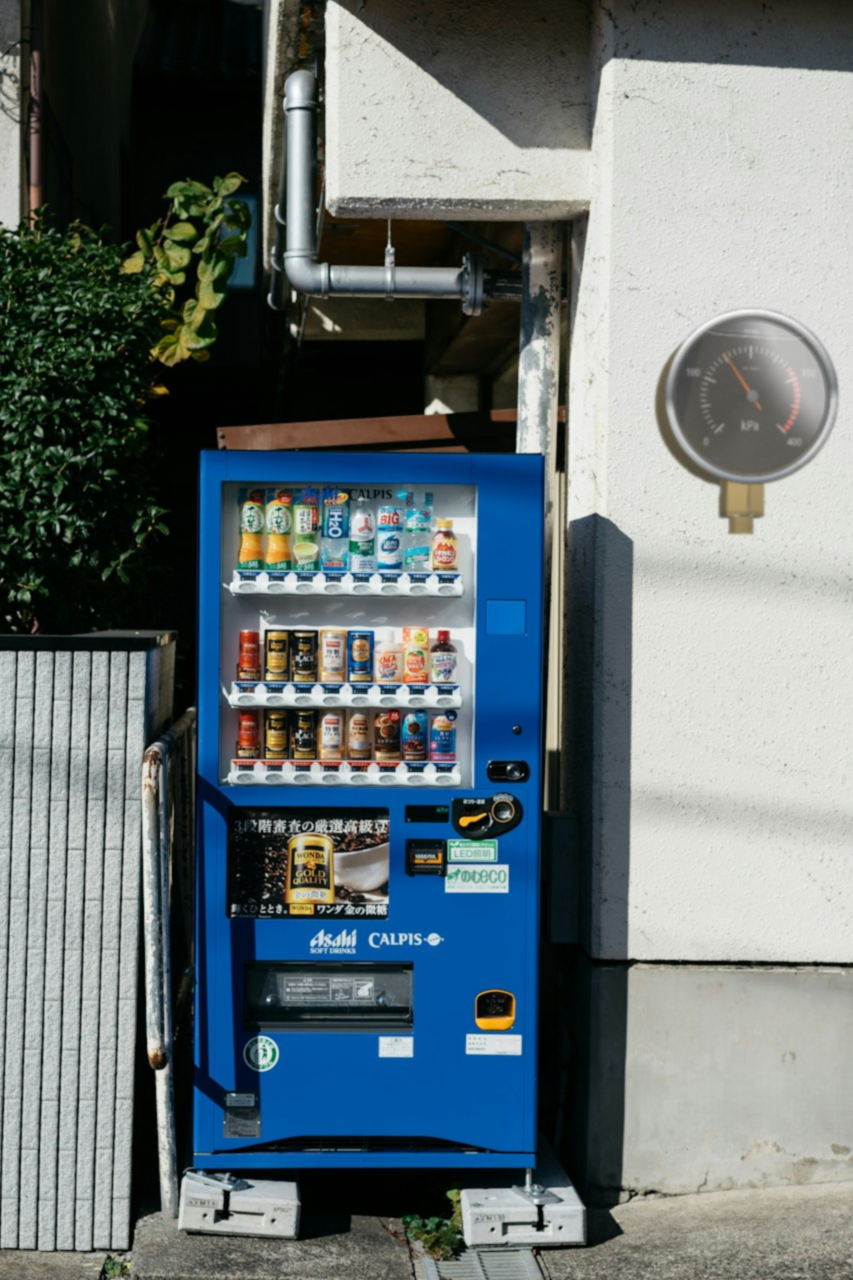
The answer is value=150 unit=kPa
